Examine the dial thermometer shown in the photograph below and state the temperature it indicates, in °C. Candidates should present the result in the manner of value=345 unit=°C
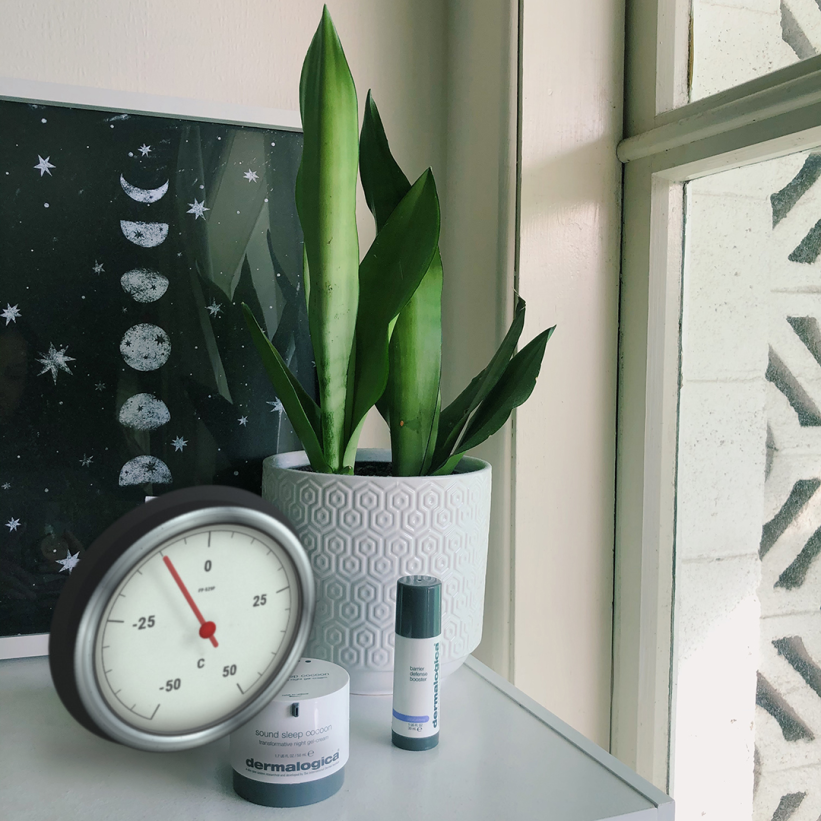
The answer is value=-10 unit=°C
